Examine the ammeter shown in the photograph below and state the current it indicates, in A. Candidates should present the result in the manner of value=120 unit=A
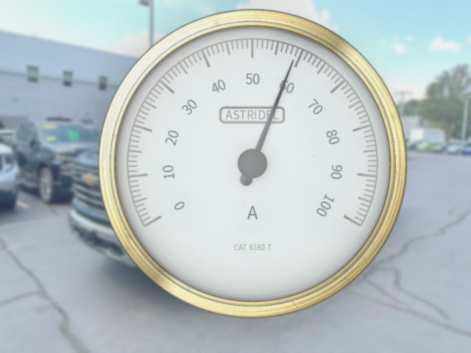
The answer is value=59 unit=A
